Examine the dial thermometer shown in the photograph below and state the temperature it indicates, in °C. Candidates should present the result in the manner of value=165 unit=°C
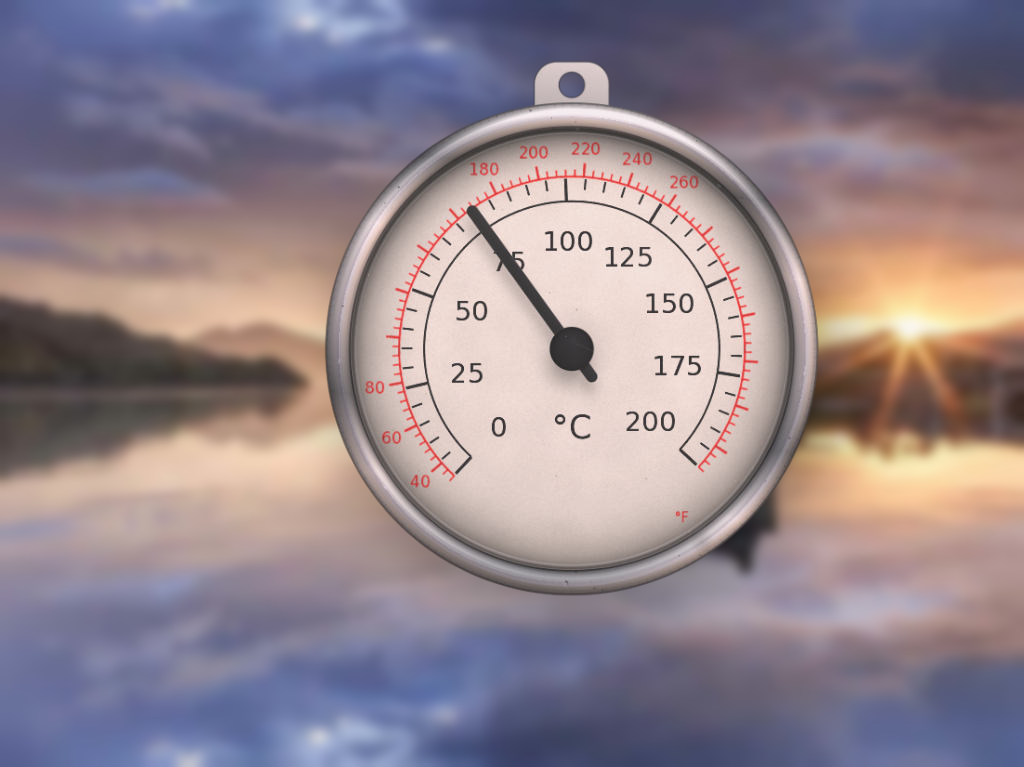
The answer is value=75 unit=°C
